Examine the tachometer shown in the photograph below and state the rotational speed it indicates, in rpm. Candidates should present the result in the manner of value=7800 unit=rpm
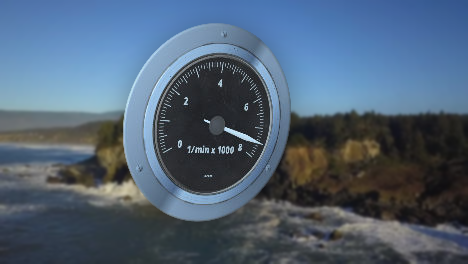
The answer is value=7500 unit=rpm
